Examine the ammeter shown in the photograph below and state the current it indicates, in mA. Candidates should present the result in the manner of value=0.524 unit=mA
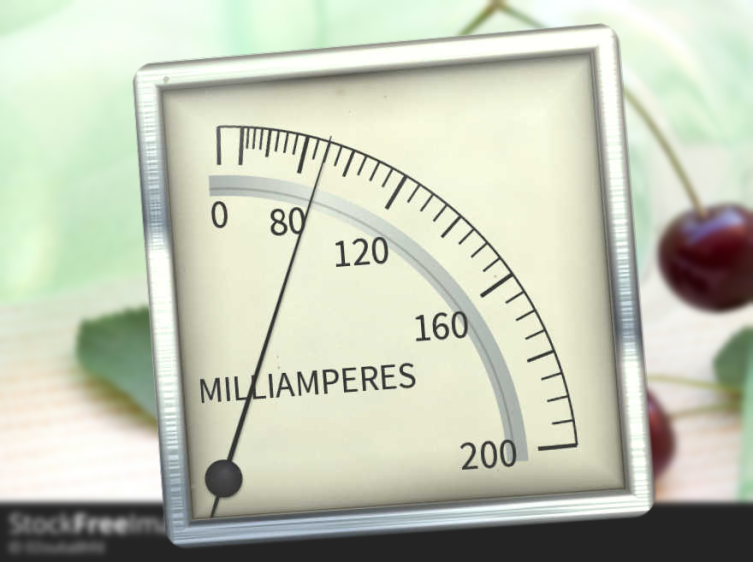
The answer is value=90 unit=mA
